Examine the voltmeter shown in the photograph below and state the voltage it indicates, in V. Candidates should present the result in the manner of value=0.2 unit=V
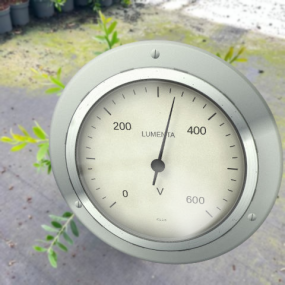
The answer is value=330 unit=V
